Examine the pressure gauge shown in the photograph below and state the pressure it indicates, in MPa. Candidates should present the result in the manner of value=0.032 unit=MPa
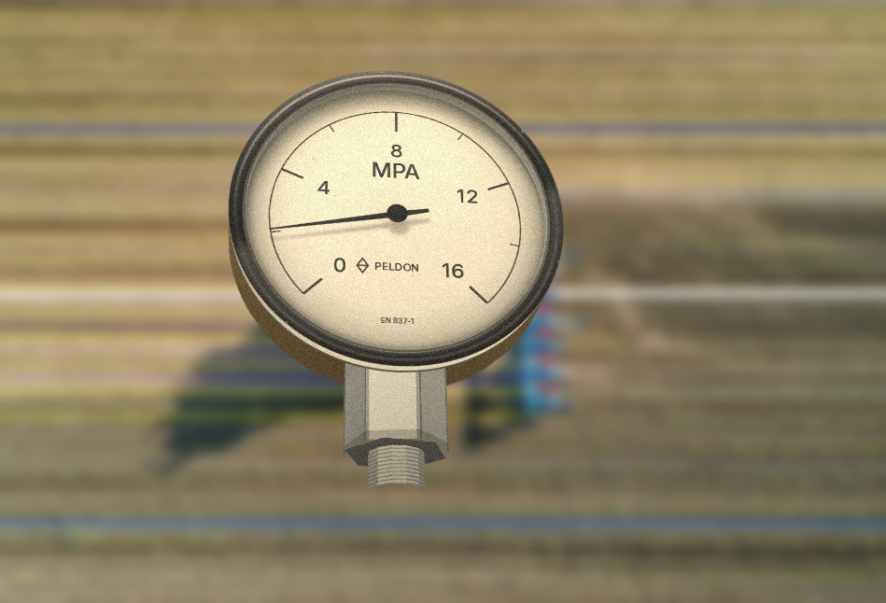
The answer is value=2 unit=MPa
